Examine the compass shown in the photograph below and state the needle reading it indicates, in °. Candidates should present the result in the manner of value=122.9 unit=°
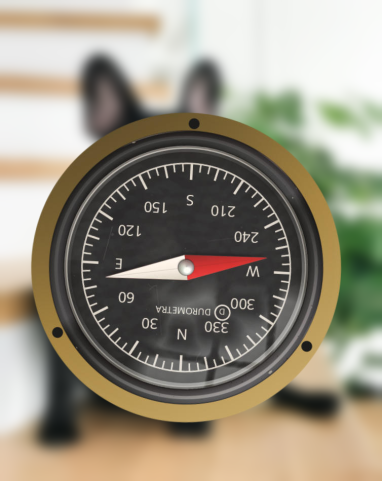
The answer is value=260 unit=°
